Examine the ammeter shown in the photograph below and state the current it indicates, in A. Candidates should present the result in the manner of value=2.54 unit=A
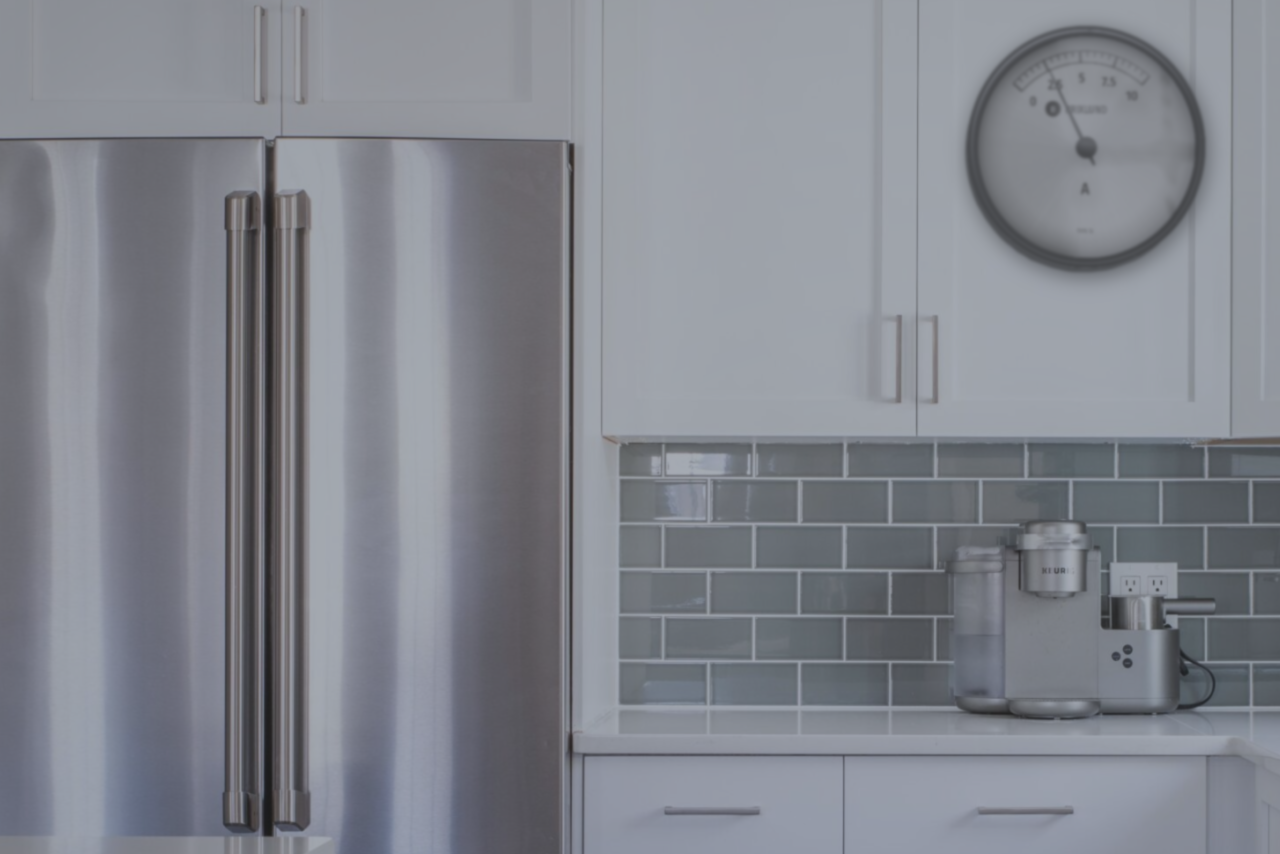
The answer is value=2.5 unit=A
